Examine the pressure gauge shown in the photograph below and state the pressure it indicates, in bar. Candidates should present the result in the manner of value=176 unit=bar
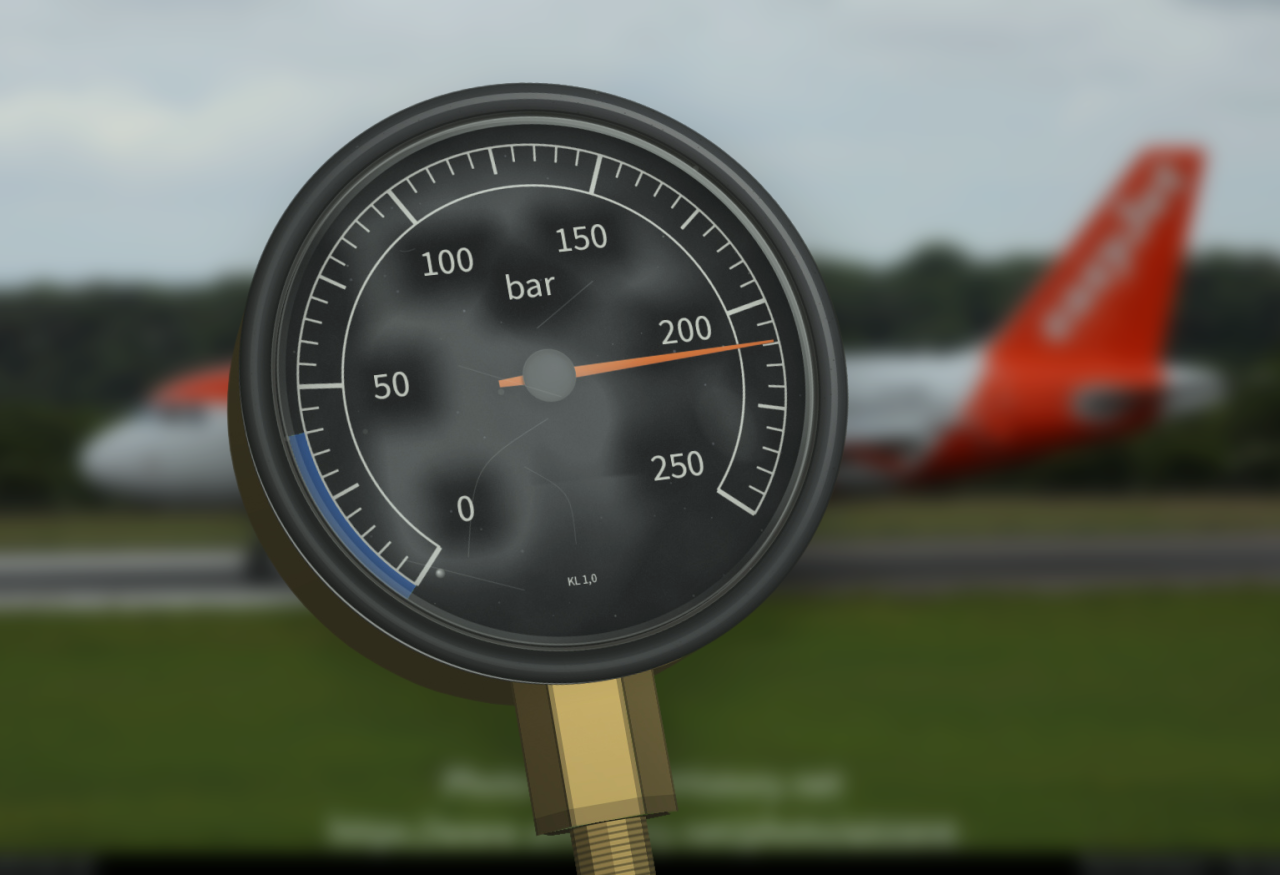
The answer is value=210 unit=bar
